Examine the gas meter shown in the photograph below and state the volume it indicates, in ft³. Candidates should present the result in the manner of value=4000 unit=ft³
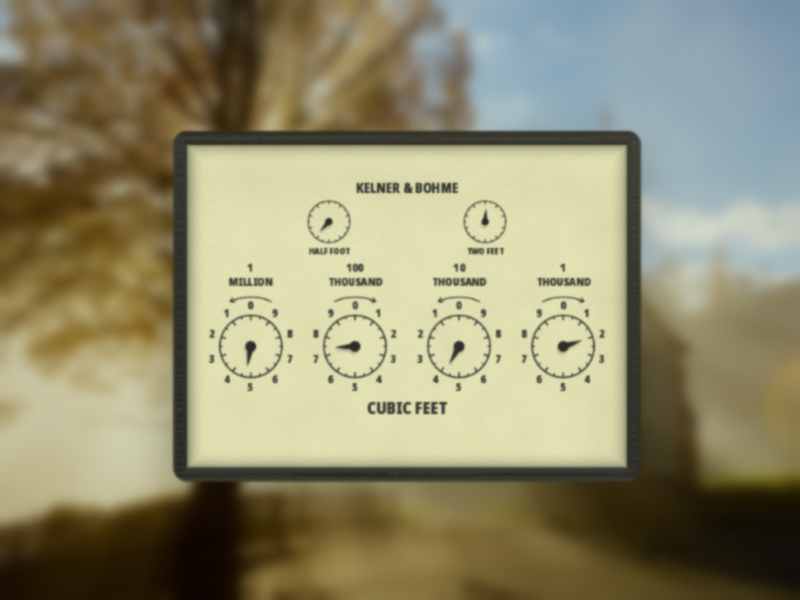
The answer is value=474200 unit=ft³
